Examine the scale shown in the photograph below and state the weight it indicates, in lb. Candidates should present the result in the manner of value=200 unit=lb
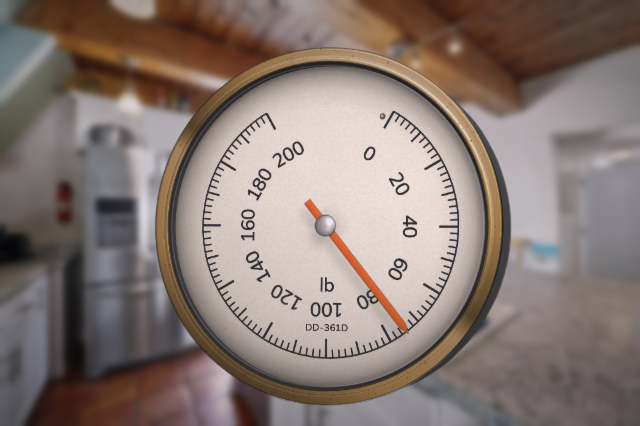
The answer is value=74 unit=lb
